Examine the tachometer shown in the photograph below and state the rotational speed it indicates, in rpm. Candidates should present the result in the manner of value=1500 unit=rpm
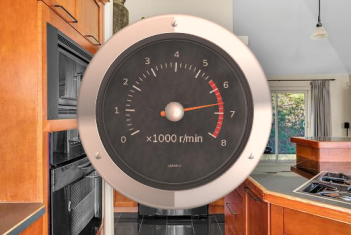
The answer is value=6600 unit=rpm
